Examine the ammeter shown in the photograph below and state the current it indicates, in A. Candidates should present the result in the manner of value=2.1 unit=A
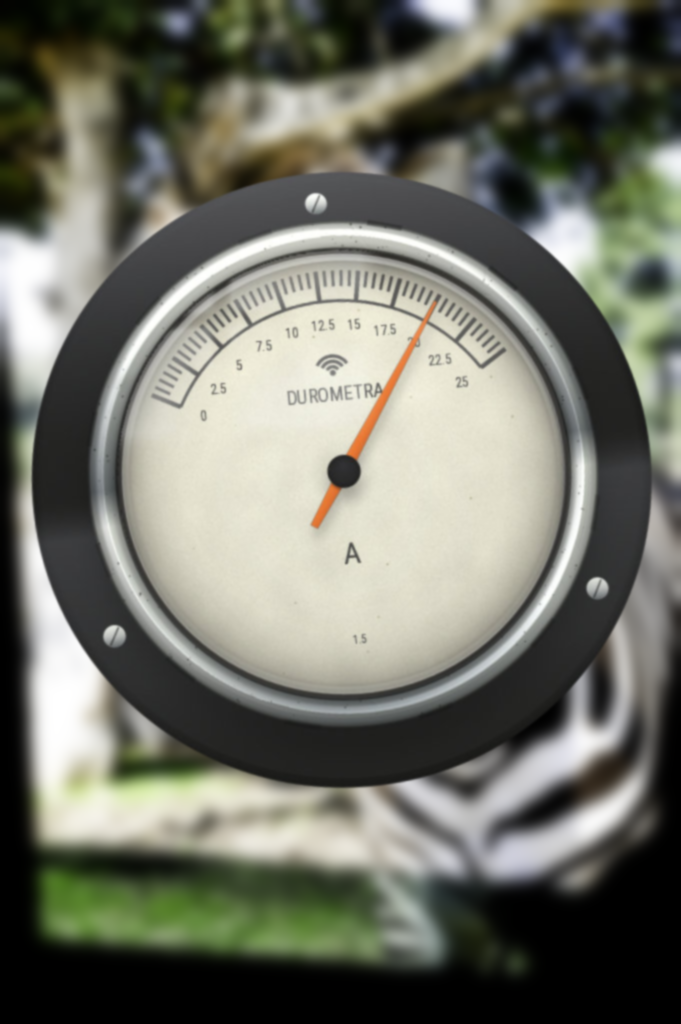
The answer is value=20 unit=A
